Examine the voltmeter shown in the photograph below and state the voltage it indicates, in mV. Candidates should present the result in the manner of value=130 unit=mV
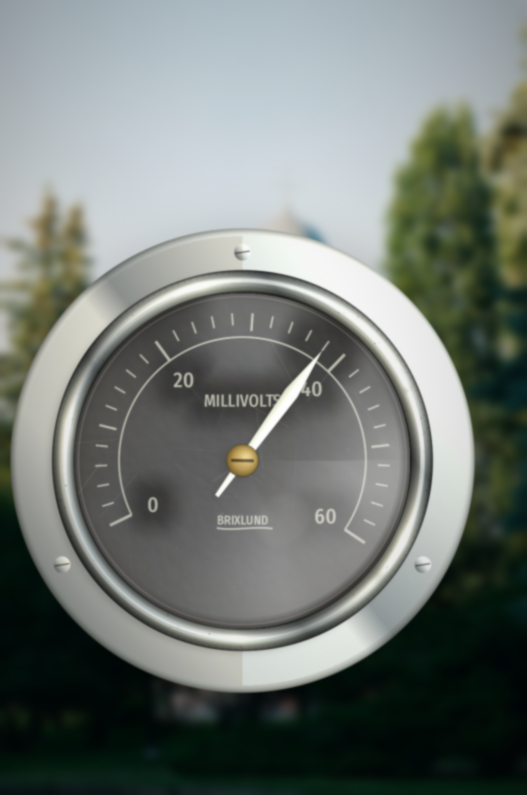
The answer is value=38 unit=mV
